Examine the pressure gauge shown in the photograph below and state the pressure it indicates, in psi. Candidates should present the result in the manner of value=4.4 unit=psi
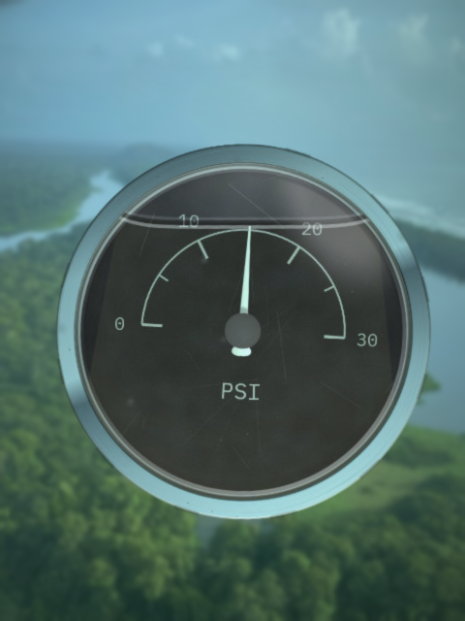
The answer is value=15 unit=psi
